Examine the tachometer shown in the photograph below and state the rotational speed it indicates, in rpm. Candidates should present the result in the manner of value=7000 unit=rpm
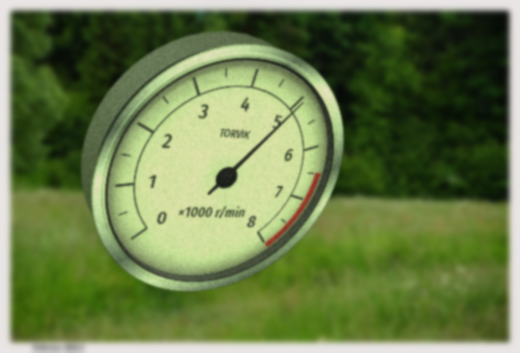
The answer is value=5000 unit=rpm
